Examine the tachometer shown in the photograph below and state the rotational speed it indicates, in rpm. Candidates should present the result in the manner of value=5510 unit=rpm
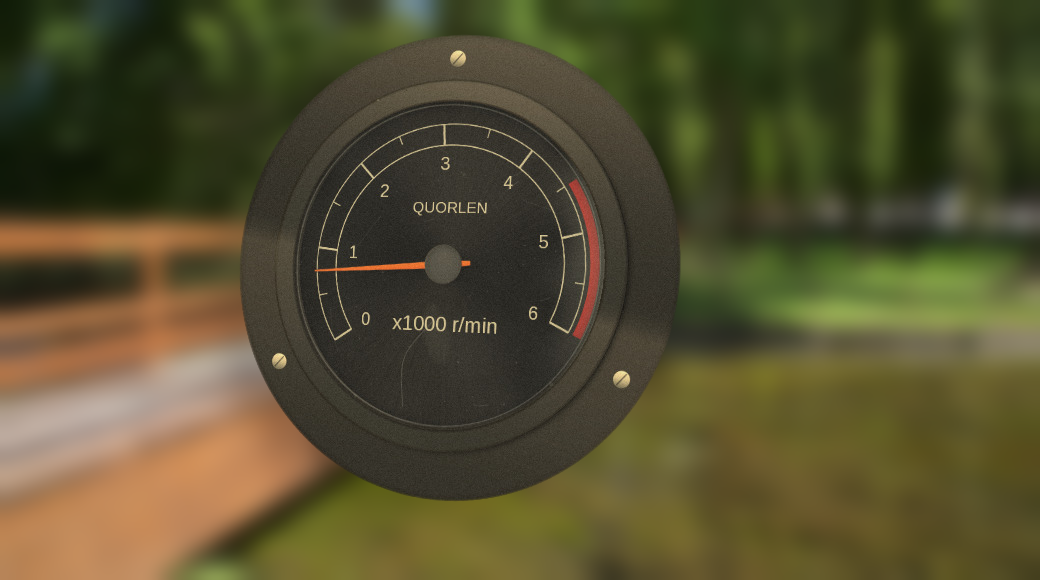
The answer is value=750 unit=rpm
